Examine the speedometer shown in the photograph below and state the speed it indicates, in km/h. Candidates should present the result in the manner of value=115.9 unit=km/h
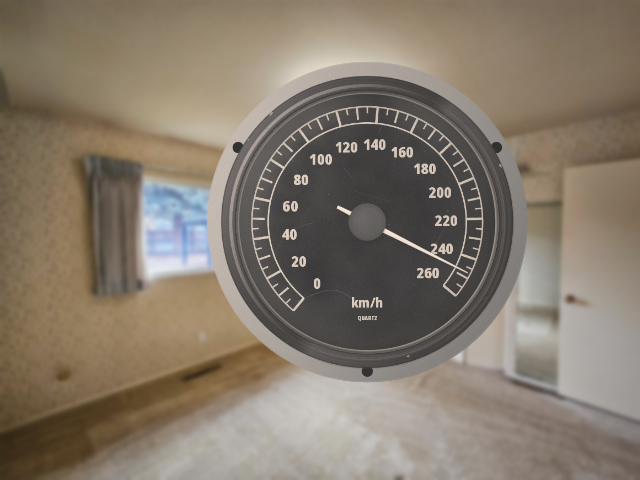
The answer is value=247.5 unit=km/h
